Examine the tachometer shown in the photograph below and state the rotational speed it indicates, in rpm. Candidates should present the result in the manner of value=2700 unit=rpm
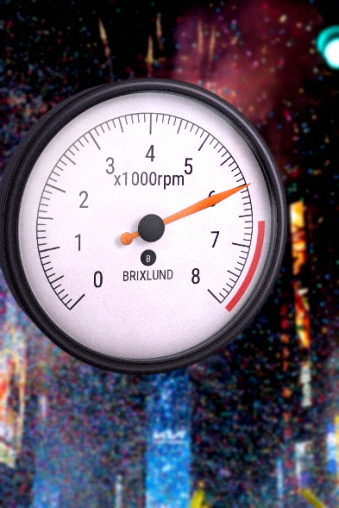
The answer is value=6000 unit=rpm
